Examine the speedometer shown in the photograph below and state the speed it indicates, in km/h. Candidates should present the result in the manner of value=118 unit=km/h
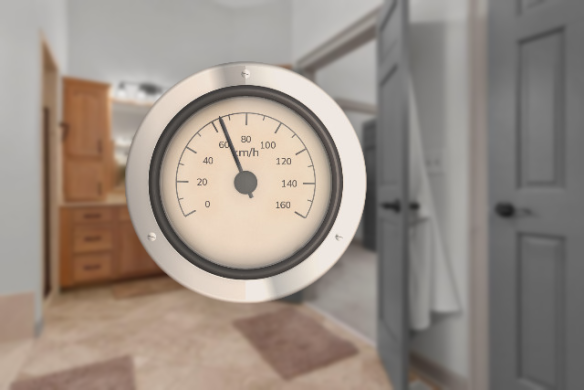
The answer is value=65 unit=km/h
